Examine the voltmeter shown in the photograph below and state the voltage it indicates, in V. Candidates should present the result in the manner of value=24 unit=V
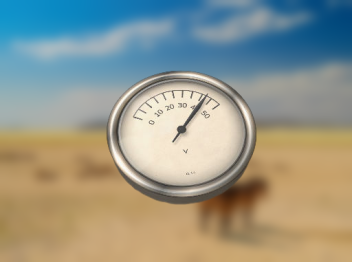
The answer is value=42.5 unit=V
